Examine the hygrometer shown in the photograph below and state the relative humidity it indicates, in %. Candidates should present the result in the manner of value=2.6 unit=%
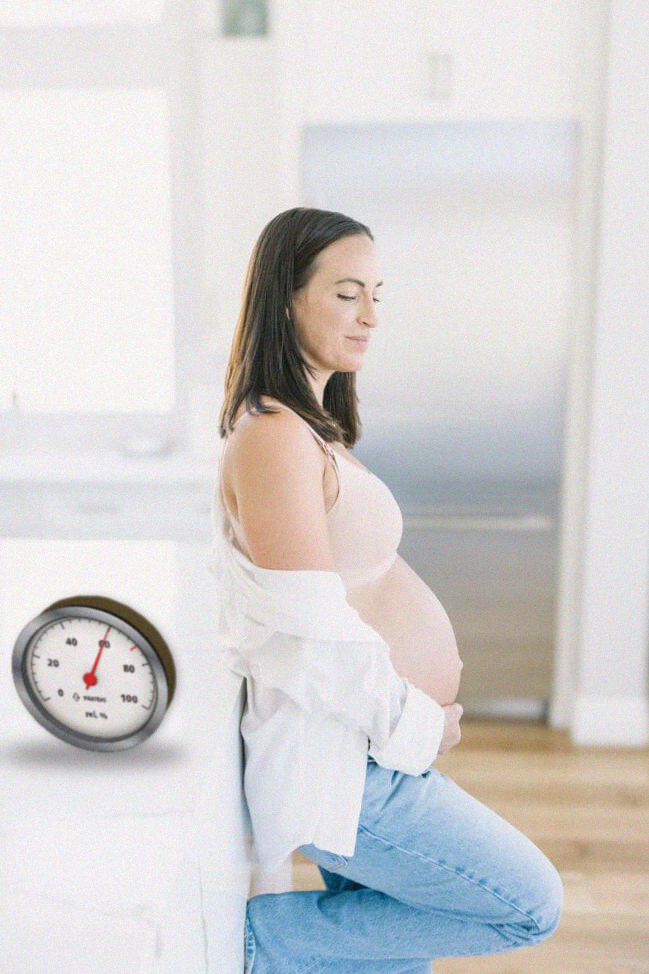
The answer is value=60 unit=%
